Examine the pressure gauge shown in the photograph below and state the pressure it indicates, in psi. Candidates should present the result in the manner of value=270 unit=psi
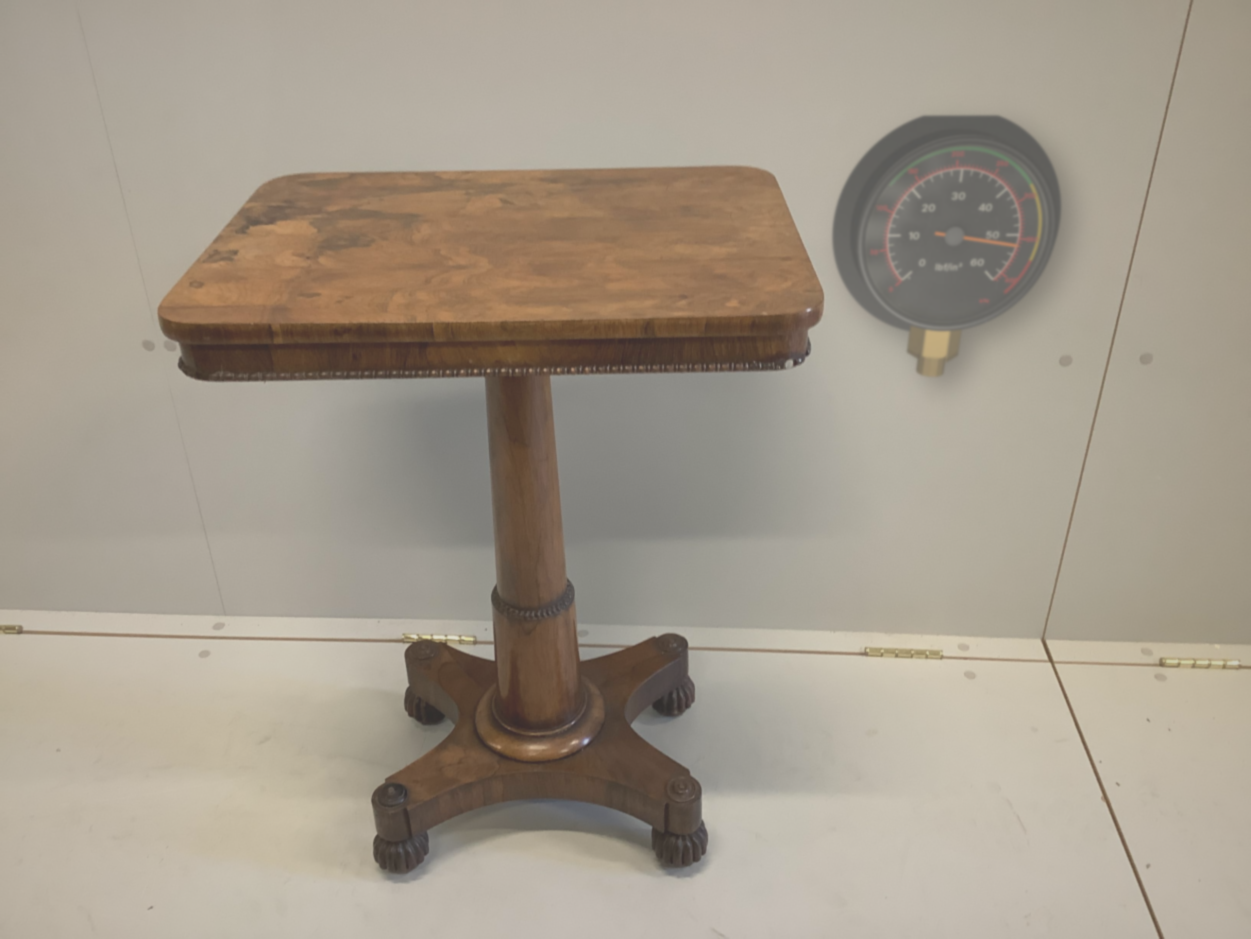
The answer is value=52 unit=psi
